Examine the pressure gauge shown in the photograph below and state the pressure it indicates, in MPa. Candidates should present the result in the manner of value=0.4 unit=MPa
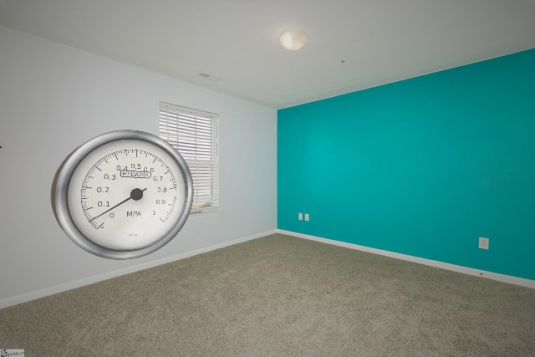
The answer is value=0.05 unit=MPa
